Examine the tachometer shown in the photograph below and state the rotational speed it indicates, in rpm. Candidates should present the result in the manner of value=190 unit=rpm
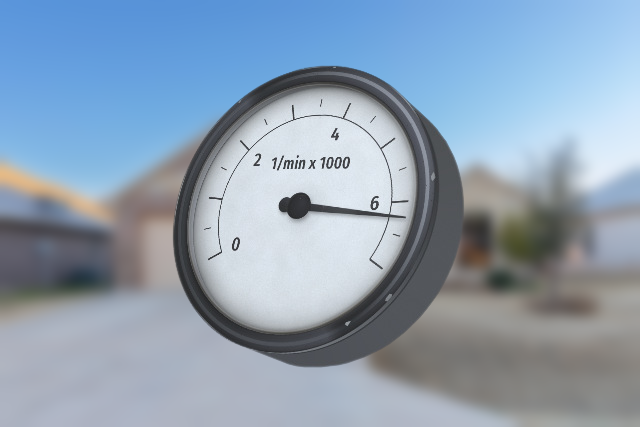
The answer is value=6250 unit=rpm
